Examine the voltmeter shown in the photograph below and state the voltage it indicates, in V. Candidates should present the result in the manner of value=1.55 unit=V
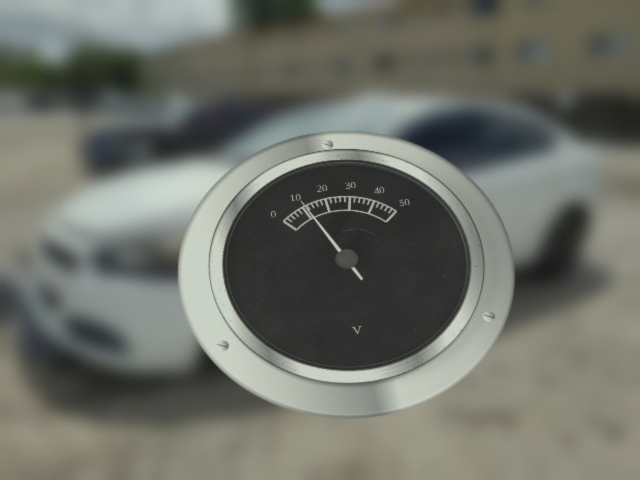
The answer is value=10 unit=V
